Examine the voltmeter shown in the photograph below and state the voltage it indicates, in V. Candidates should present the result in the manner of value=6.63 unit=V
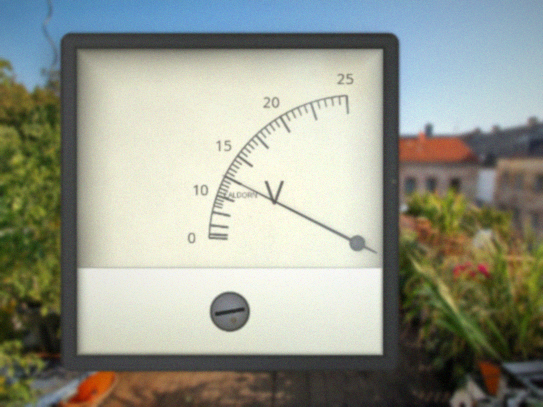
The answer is value=12.5 unit=V
